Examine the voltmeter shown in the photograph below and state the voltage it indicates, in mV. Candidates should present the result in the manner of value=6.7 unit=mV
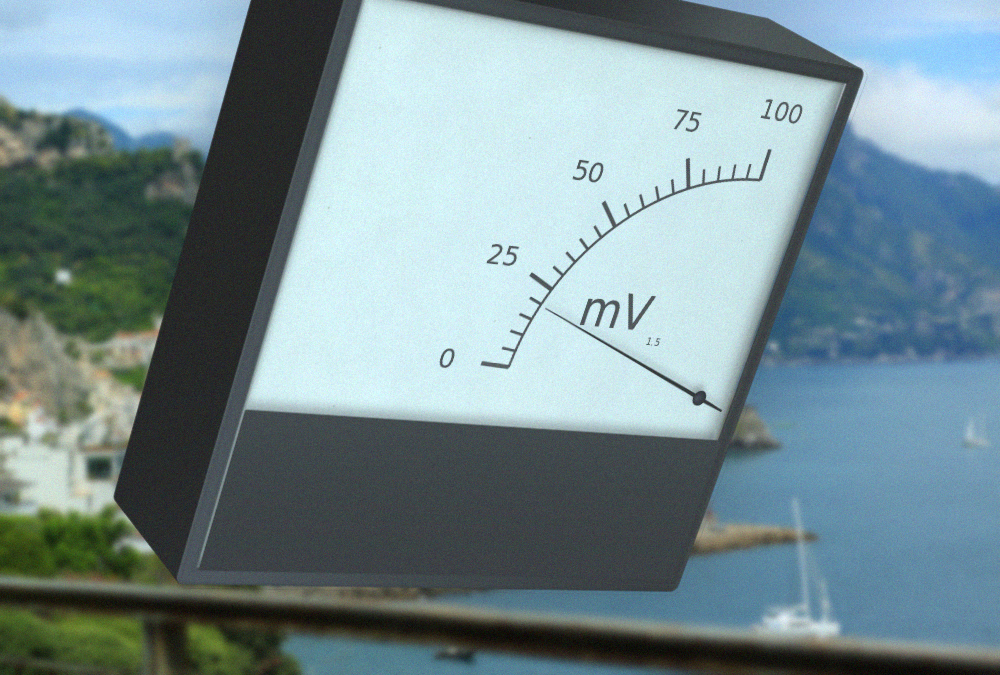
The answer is value=20 unit=mV
